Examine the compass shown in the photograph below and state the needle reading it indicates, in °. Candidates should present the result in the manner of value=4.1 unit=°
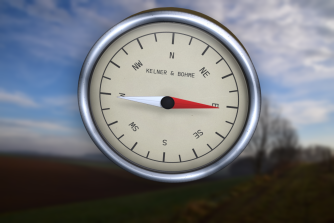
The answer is value=90 unit=°
